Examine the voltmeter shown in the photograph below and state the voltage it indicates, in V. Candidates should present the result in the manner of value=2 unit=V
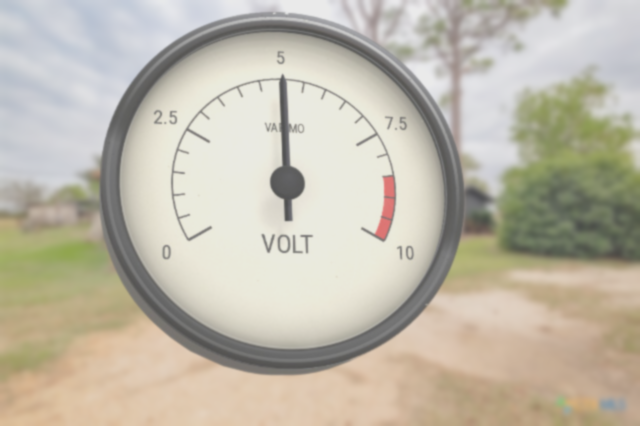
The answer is value=5 unit=V
